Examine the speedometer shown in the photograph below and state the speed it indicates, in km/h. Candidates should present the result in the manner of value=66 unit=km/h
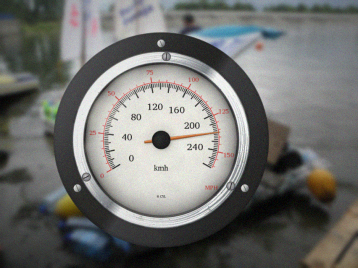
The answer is value=220 unit=km/h
